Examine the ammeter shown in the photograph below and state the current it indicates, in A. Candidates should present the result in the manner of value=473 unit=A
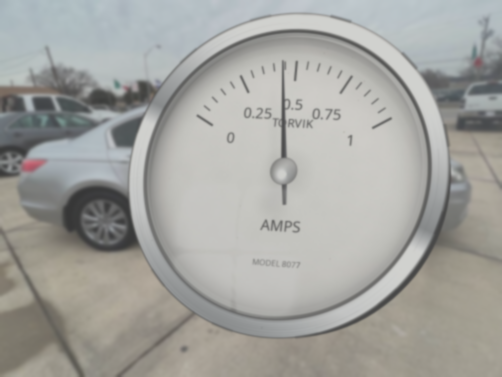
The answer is value=0.45 unit=A
